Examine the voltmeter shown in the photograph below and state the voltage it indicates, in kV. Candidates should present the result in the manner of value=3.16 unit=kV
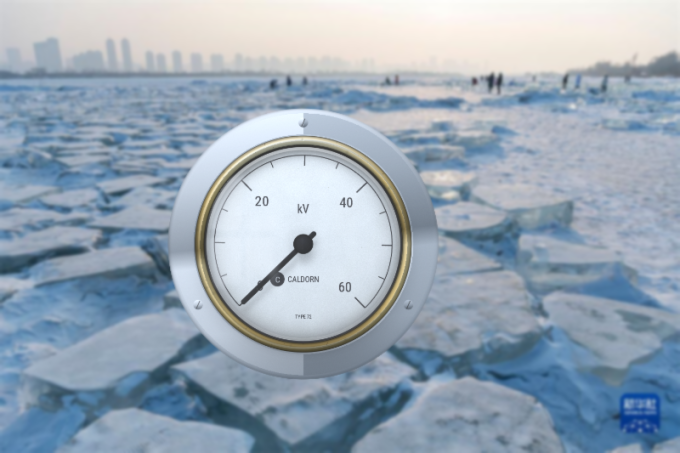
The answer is value=0 unit=kV
